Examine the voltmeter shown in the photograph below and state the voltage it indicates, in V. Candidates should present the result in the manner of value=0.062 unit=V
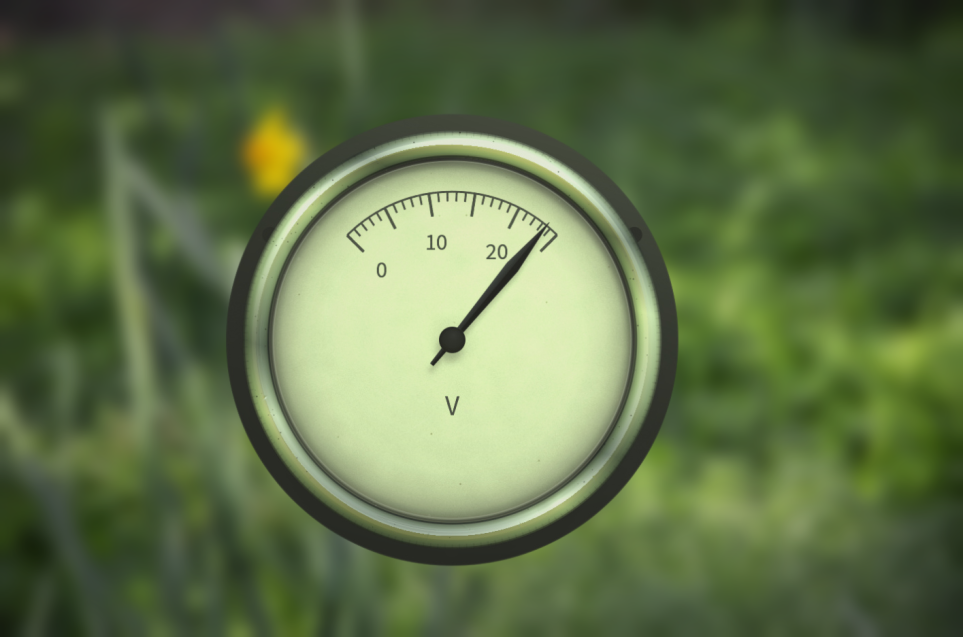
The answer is value=23.5 unit=V
